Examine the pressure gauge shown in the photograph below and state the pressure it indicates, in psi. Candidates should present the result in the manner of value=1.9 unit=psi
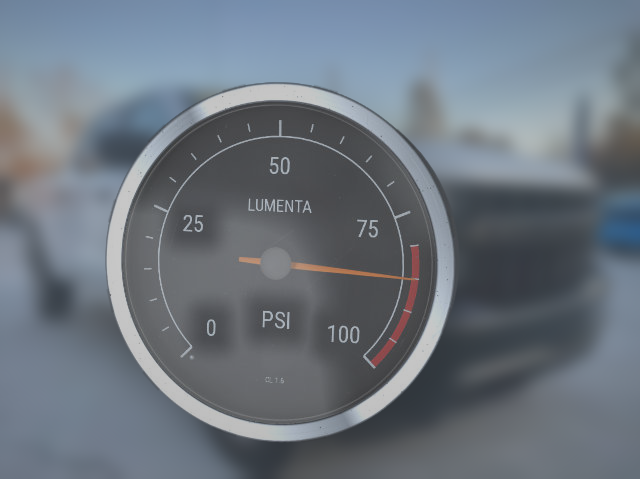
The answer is value=85 unit=psi
